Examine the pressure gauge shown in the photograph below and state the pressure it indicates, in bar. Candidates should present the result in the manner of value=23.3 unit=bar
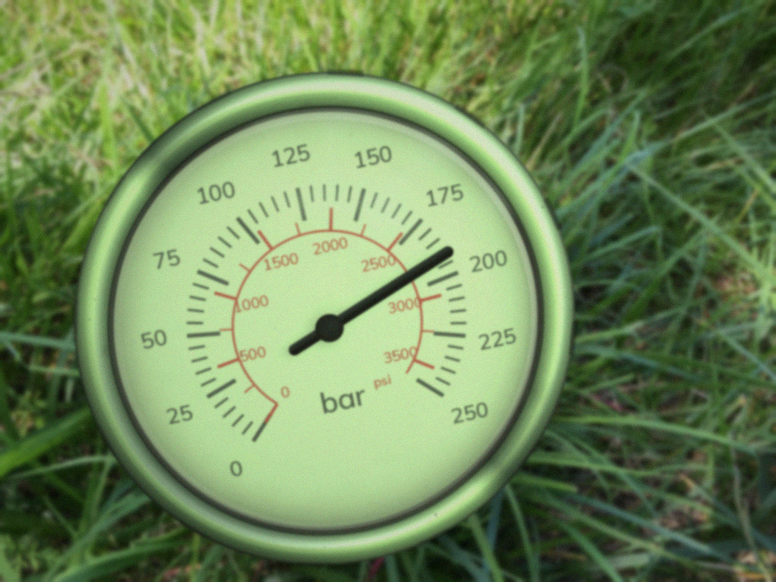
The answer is value=190 unit=bar
